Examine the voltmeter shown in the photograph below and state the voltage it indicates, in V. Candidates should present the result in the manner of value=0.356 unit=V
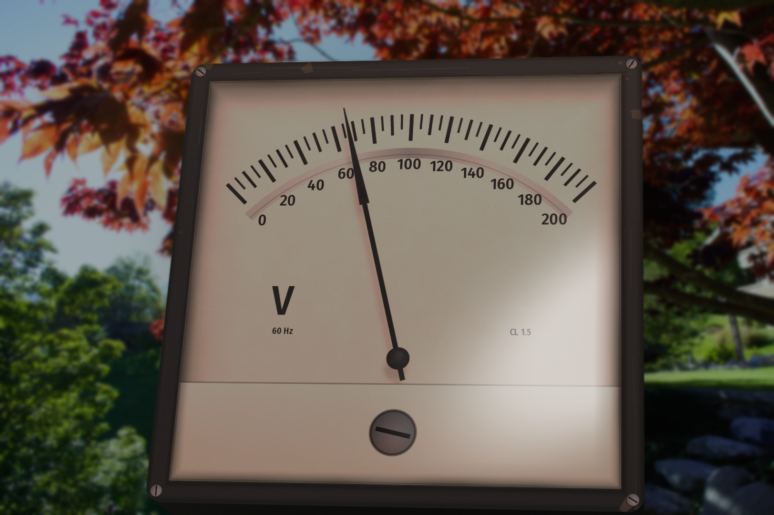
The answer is value=67.5 unit=V
